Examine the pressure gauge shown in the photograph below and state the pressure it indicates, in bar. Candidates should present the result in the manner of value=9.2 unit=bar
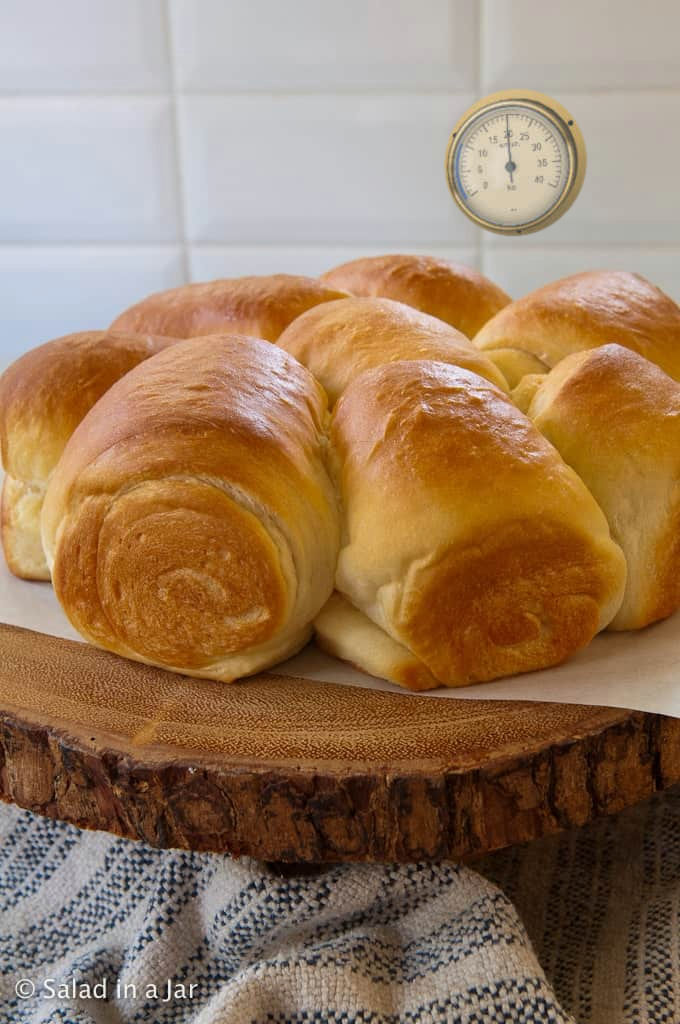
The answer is value=20 unit=bar
